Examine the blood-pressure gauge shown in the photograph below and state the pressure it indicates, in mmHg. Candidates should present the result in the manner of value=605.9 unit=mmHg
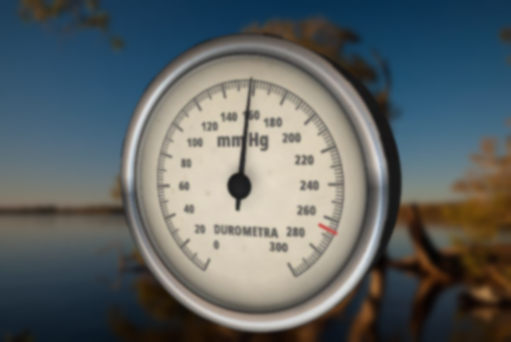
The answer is value=160 unit=mmHg
